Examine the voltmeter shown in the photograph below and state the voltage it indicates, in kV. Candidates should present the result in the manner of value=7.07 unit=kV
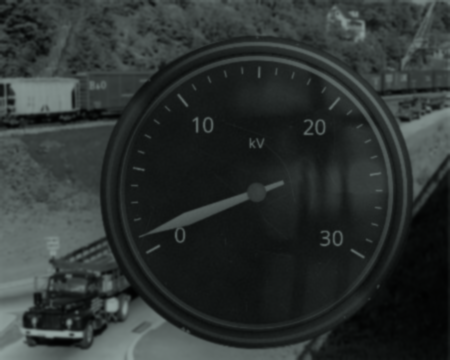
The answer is value=1 unit=kV
